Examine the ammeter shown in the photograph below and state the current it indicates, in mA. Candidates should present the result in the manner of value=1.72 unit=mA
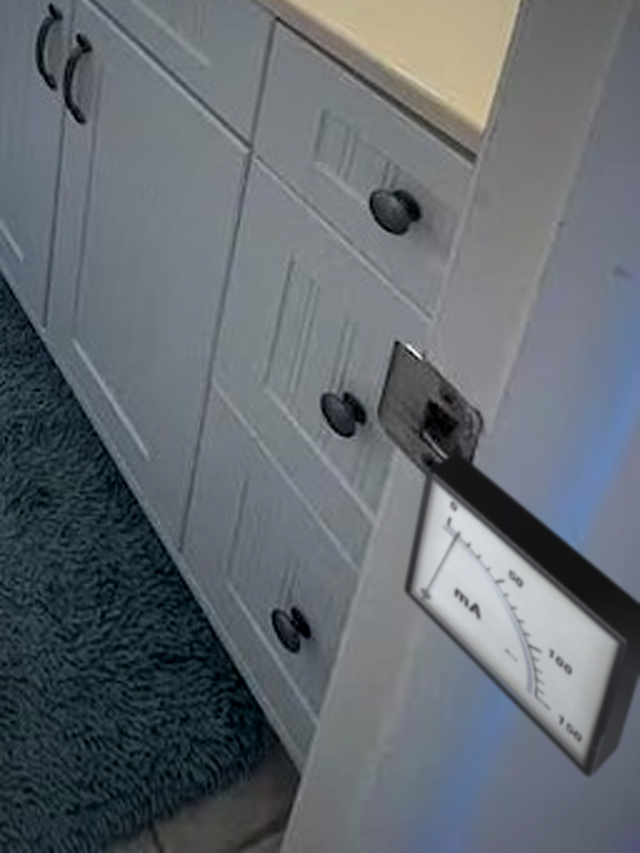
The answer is value=10 unit=mA
